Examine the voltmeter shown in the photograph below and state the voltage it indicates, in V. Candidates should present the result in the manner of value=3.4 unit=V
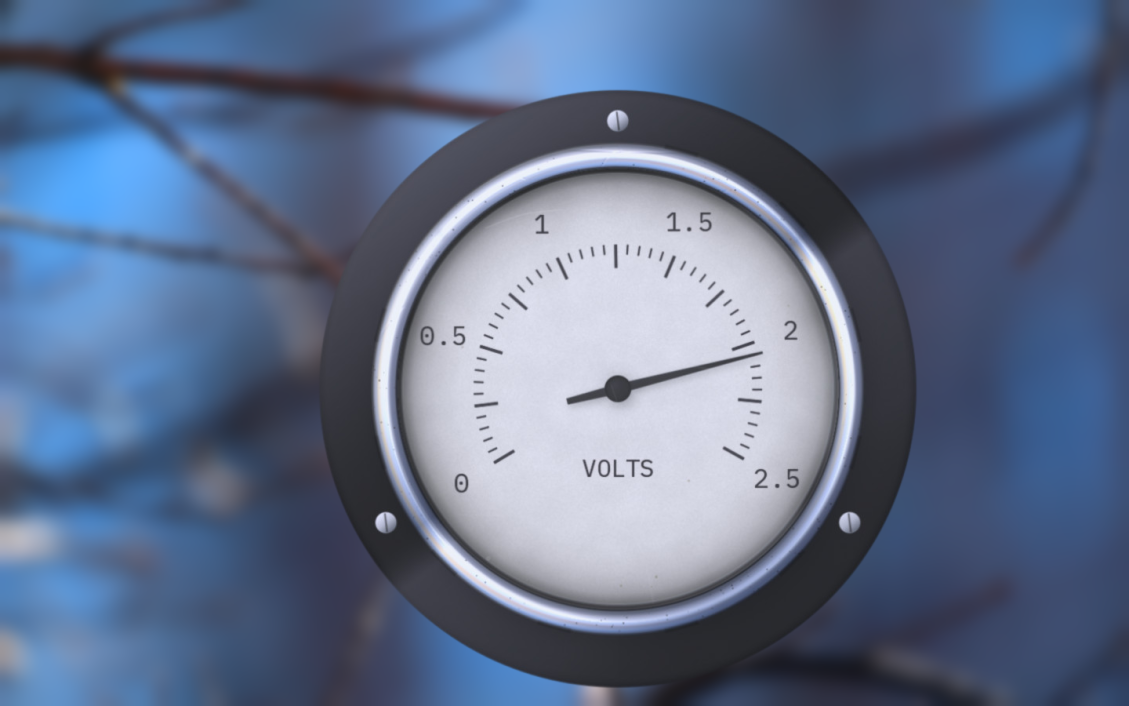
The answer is value=2.05 unit=V
